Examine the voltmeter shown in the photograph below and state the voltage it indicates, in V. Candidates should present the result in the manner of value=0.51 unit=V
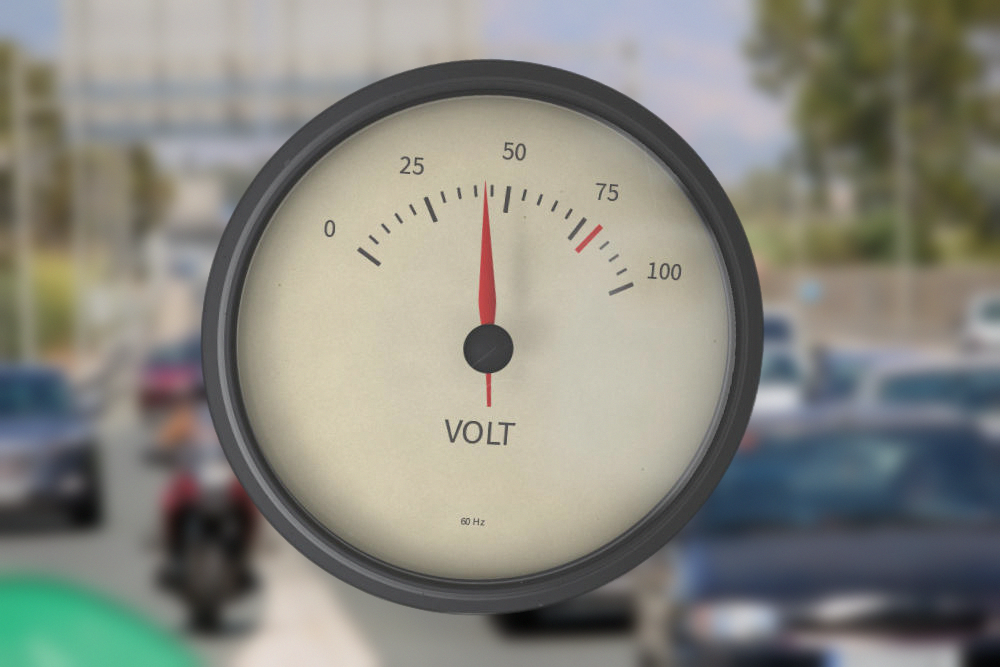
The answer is value=42.5 unit=V
